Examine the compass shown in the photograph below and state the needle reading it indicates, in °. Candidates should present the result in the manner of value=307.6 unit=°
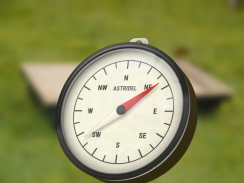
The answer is value=52.5 unit=°
